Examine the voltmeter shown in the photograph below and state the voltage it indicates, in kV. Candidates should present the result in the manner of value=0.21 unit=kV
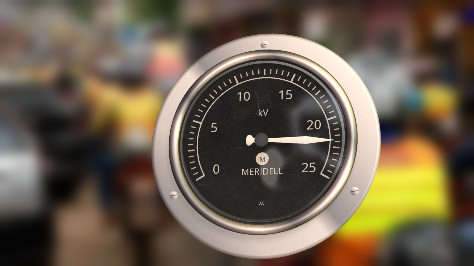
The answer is value=22 unit=kV
